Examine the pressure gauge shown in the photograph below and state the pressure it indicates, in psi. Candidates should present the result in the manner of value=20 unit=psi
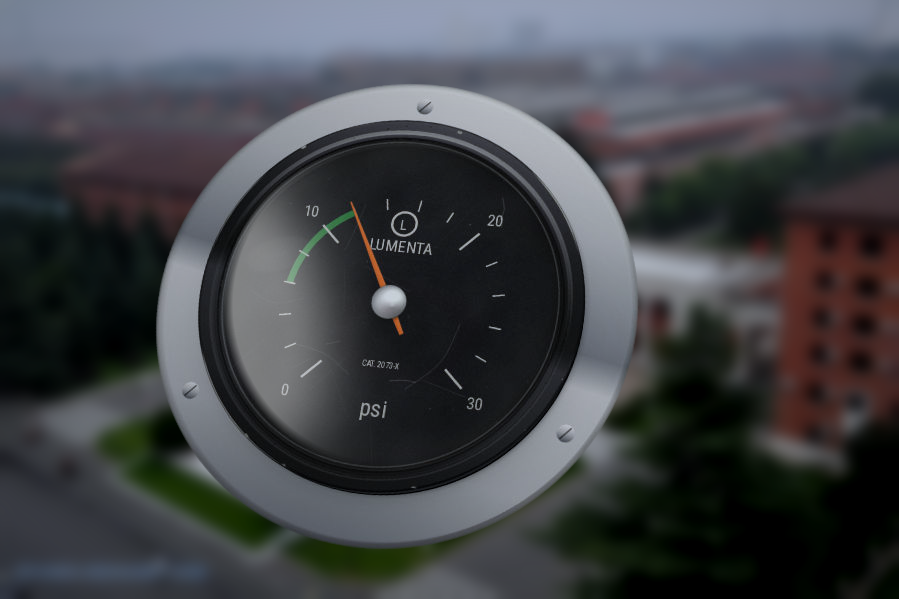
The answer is value=12 unit=psi
